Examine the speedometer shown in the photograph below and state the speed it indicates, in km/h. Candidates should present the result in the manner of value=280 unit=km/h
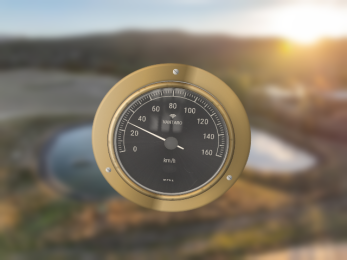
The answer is value=30 unit=km/h
